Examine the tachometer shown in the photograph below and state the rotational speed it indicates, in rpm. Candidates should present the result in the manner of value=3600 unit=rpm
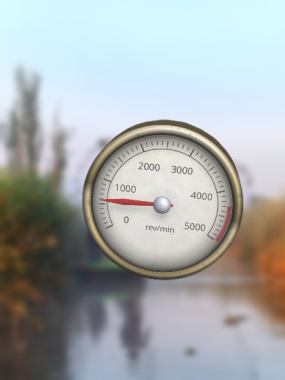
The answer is value=600 unit=rpm
